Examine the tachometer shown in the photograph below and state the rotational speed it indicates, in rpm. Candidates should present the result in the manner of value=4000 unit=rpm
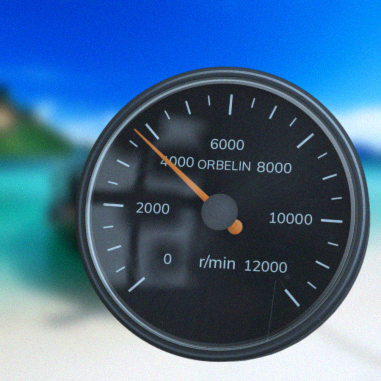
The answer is value=3750 unit=rpm
